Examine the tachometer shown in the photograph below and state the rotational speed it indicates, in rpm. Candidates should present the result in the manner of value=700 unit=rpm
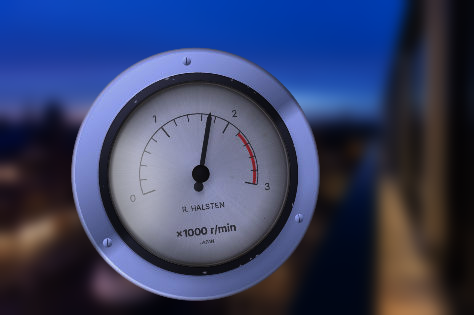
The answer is value=1700 unit=rpm
